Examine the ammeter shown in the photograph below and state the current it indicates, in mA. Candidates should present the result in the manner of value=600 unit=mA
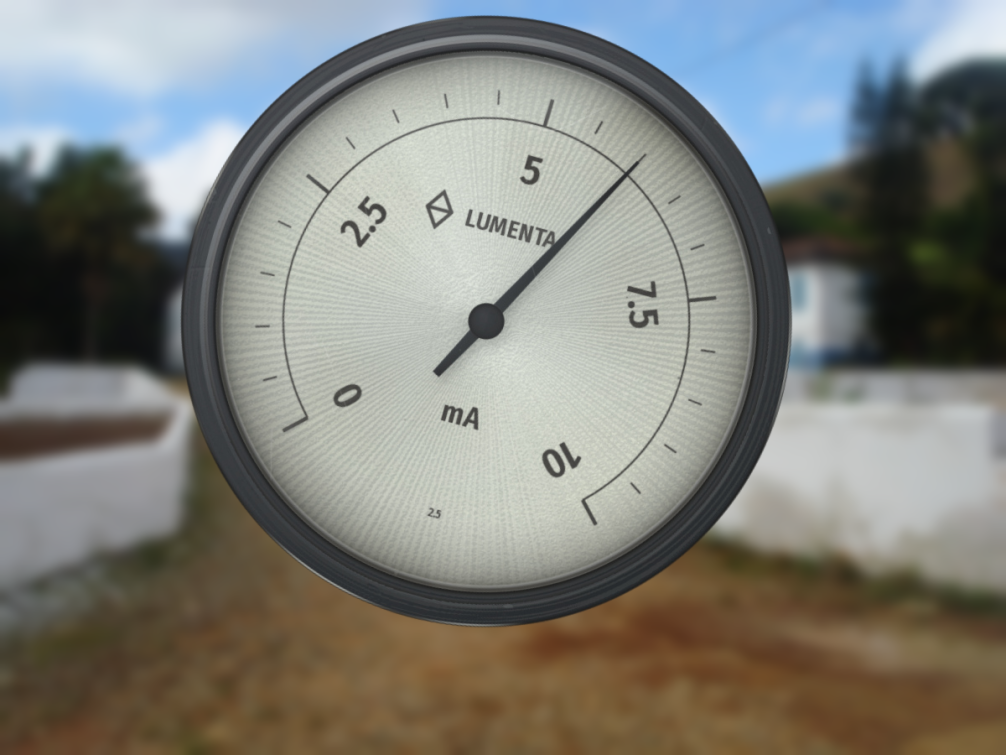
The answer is value=6 unit=mA
